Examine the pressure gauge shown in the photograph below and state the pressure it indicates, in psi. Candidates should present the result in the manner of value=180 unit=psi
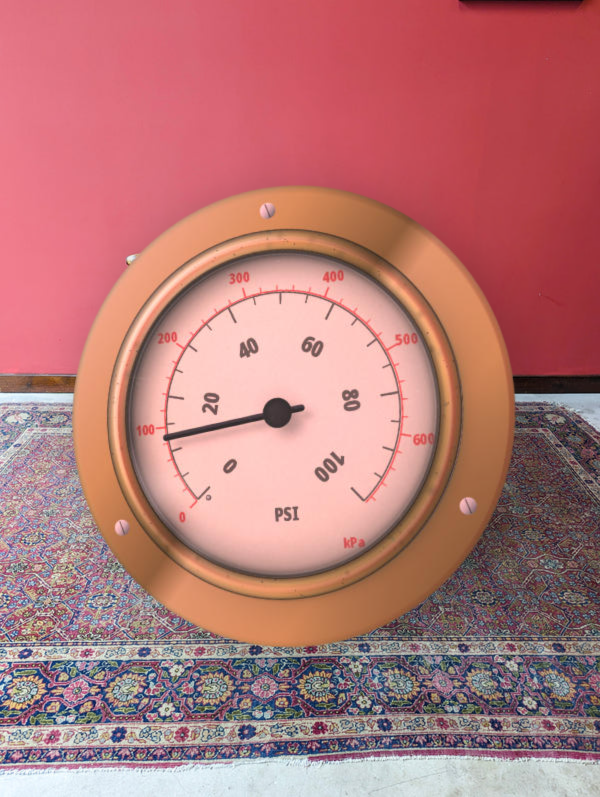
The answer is value=12.5 unit=psi
